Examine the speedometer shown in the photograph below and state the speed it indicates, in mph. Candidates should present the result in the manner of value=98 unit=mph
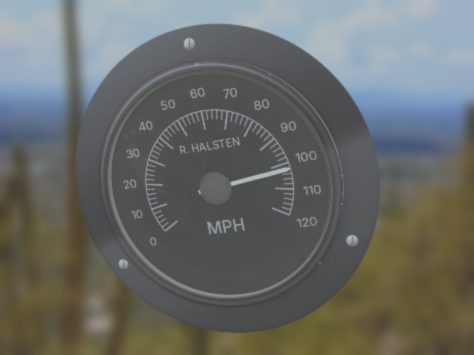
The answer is value=102 unit=mph
